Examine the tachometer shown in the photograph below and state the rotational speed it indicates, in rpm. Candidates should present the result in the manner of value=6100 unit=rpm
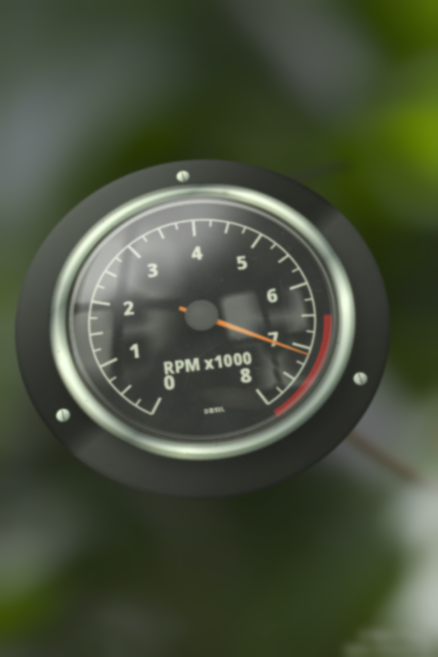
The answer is value=7125 unit=rpm
